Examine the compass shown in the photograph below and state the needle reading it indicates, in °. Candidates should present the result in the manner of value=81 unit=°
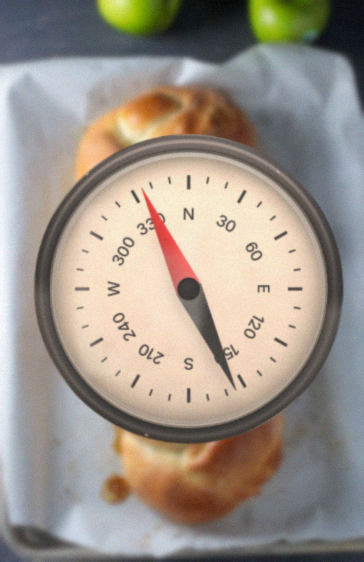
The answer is value=335 unit=°
